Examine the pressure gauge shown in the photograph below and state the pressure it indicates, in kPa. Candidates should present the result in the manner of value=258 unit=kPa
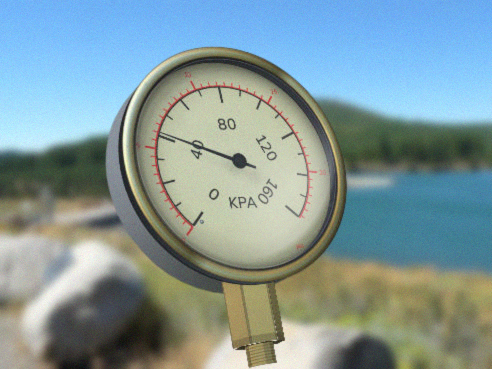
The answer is value=40 unit=kPa
